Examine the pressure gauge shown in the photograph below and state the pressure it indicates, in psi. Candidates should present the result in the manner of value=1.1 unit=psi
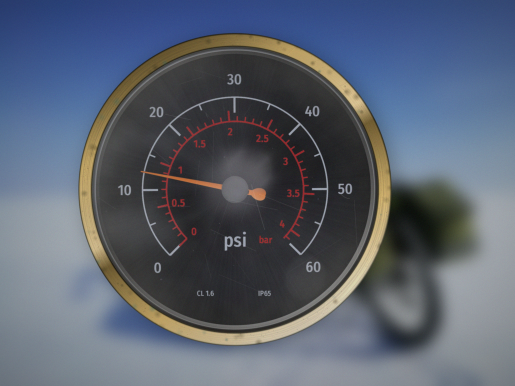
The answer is value=12.5 unit=psi
